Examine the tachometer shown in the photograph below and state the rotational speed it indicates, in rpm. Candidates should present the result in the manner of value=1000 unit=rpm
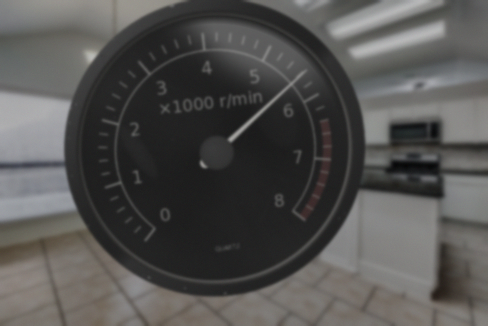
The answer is value=5600 unit=rpm
